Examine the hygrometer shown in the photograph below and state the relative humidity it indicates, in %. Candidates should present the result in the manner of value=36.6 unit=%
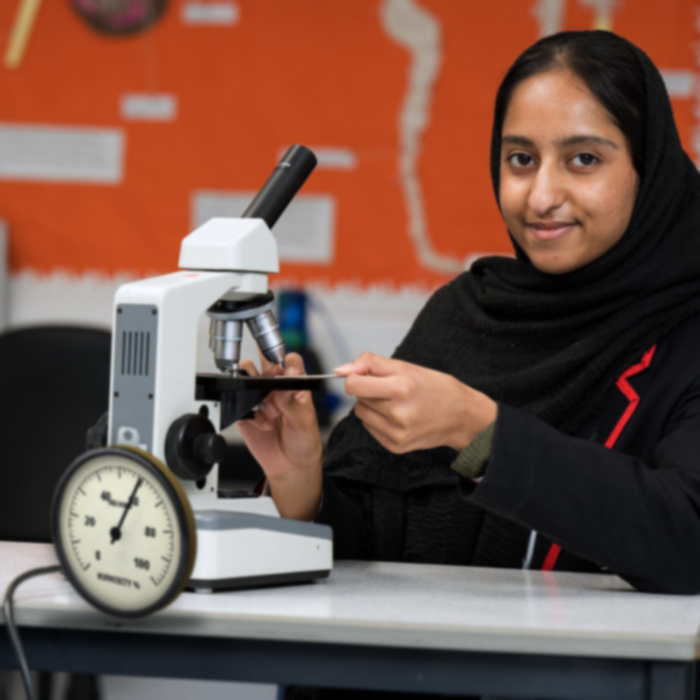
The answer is value=60 unit=%
